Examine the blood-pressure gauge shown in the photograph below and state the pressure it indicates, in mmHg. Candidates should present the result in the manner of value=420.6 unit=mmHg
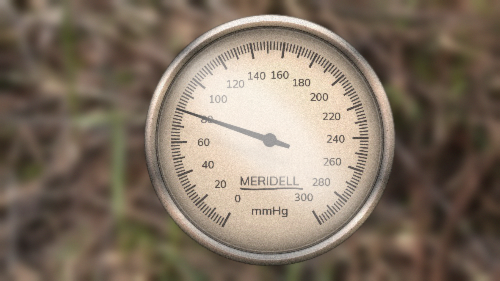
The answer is value=80 unit=mmHg
